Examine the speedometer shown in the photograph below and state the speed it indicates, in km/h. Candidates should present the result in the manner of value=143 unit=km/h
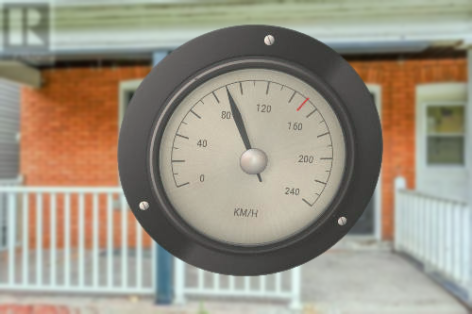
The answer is value=90 unit=km/h
